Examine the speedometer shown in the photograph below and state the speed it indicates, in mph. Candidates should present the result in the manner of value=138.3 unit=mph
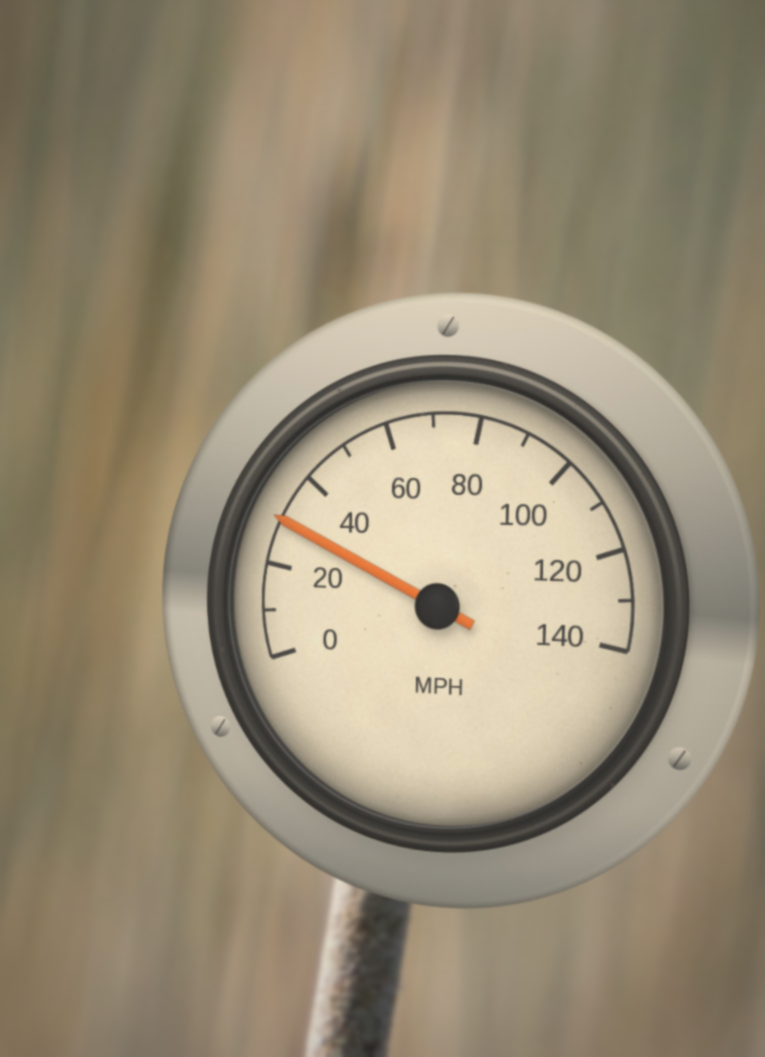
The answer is value=30 unit=mph
